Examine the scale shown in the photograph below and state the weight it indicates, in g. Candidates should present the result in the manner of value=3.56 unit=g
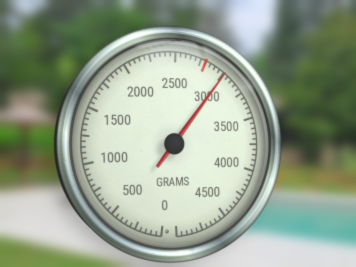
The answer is value=3000 unit=g
